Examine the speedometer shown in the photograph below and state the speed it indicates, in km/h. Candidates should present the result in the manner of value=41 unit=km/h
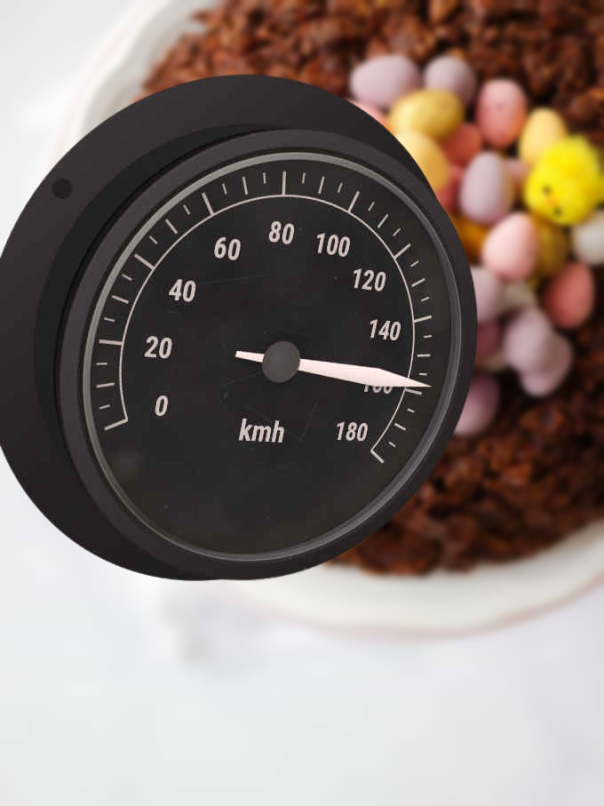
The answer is value=157.5 unit=km/h
